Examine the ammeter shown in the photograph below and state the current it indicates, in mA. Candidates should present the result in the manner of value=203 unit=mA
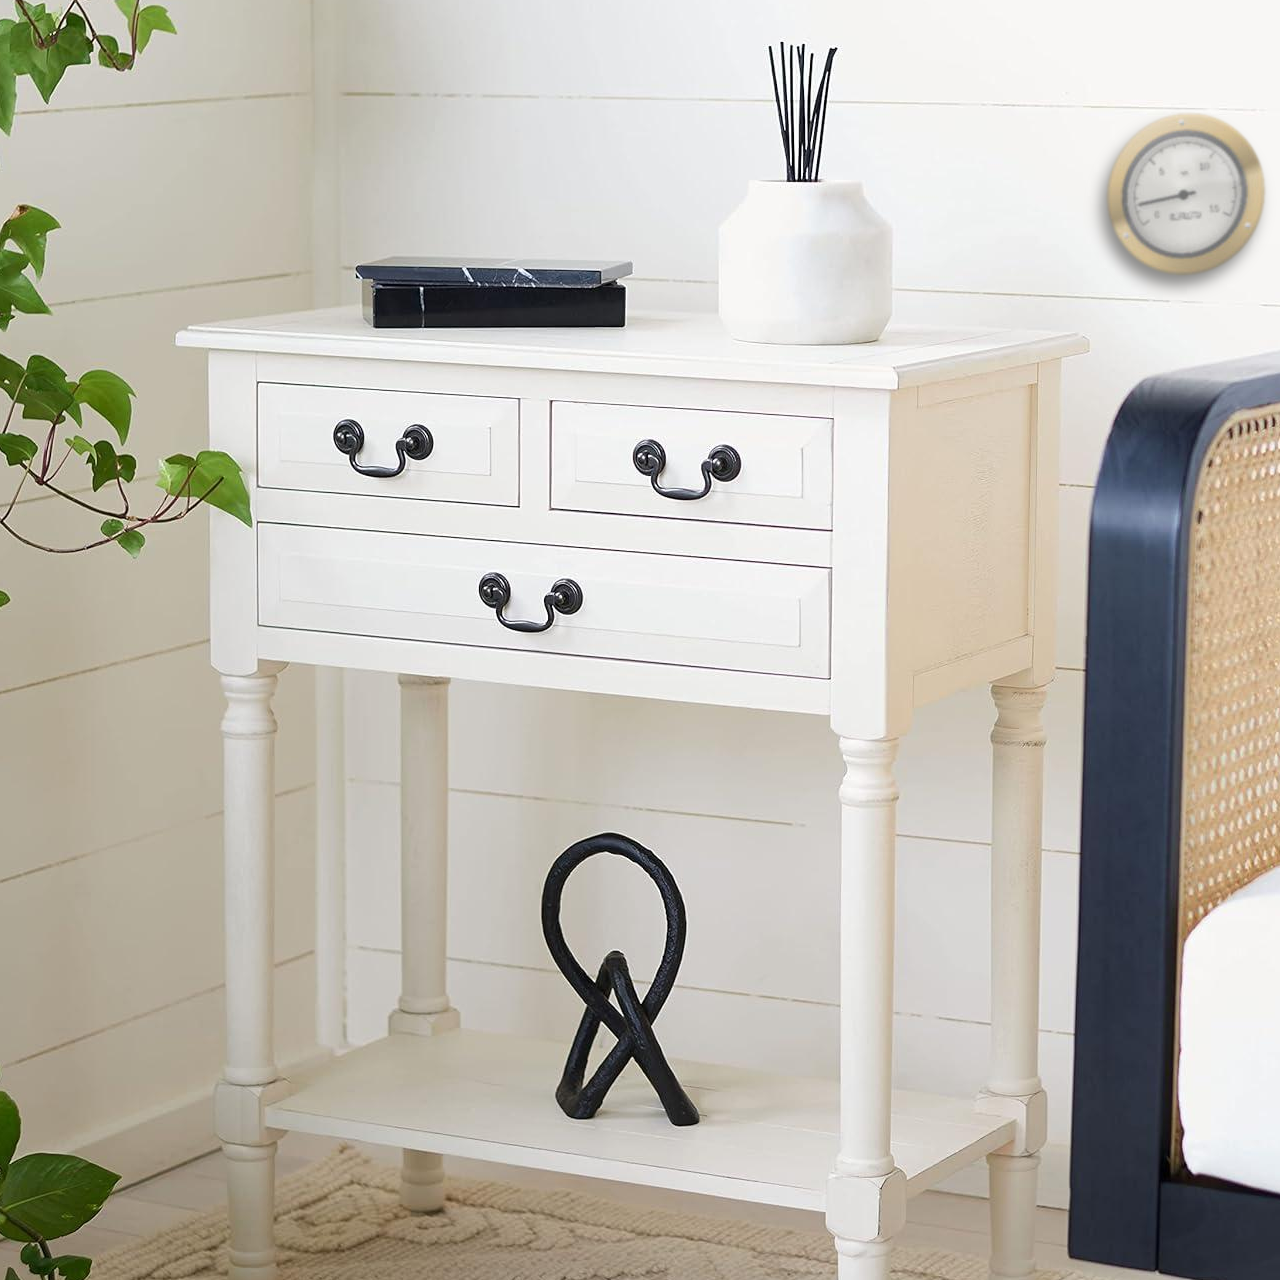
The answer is value=1.5 unit=mA
